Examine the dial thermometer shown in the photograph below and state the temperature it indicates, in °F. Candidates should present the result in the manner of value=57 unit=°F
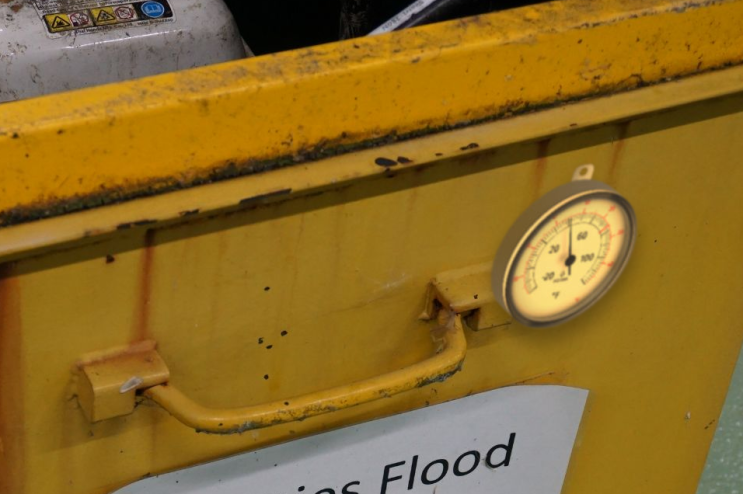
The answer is value=40 unit=°F
